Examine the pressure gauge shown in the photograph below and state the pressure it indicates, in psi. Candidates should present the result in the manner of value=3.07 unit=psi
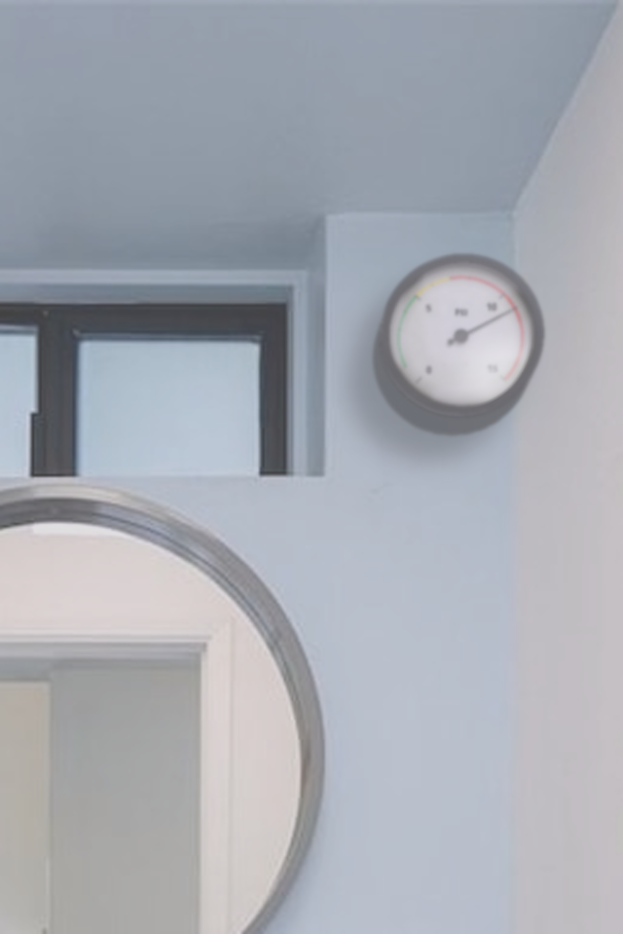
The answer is value=11 unit=psi
